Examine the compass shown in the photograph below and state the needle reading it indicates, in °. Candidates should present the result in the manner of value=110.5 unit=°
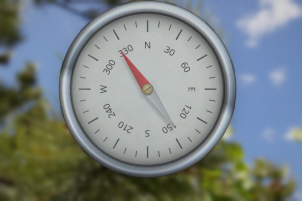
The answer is value=325 unit=°
